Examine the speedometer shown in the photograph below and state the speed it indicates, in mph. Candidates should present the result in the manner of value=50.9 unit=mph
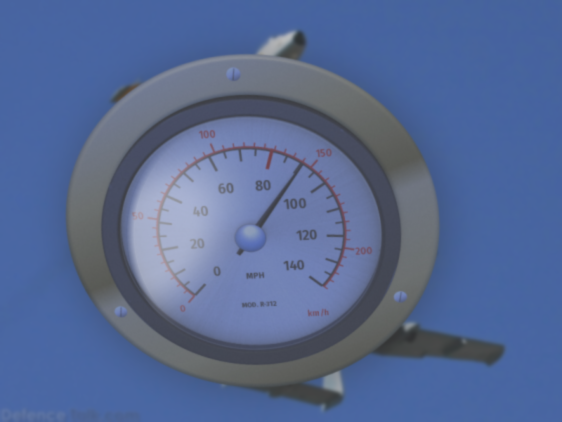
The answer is value=90 unit=mph
